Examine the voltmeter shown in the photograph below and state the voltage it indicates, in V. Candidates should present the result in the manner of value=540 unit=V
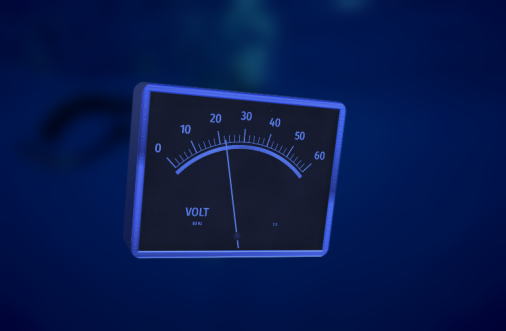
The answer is value=22 unit=V
